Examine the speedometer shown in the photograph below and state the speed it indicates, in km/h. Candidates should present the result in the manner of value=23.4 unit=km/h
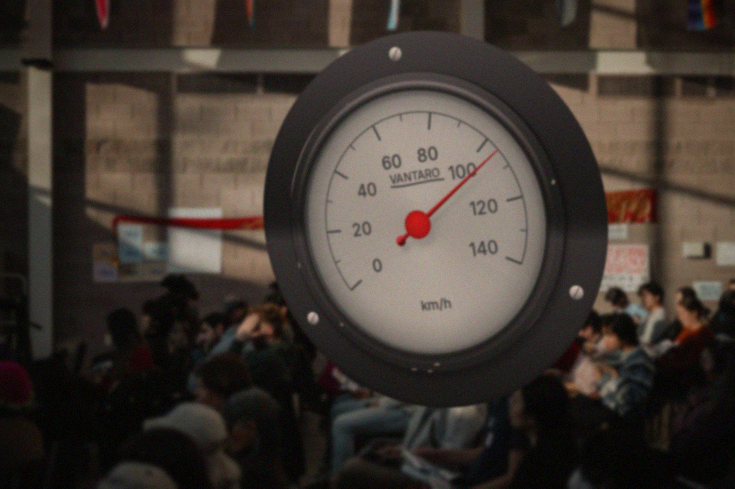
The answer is value=105 unit=km/h
